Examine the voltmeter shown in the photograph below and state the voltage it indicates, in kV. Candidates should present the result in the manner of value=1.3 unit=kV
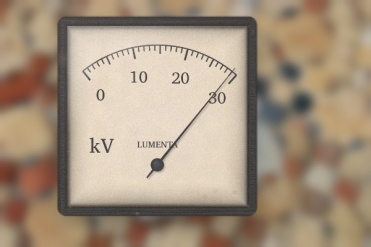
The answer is value=29 unit=kV
